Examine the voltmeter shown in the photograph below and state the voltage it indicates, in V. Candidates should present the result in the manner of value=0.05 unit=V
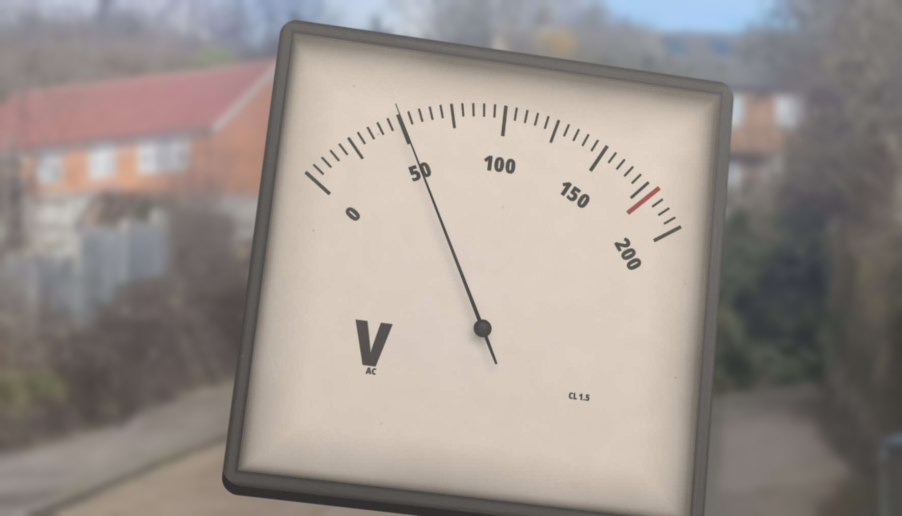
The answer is value=50 unit=V
